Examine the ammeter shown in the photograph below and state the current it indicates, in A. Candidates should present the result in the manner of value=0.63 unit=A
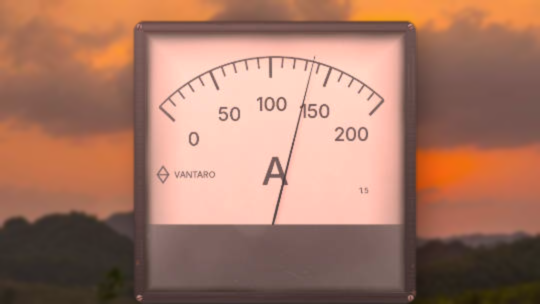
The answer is value=135 unit=A
